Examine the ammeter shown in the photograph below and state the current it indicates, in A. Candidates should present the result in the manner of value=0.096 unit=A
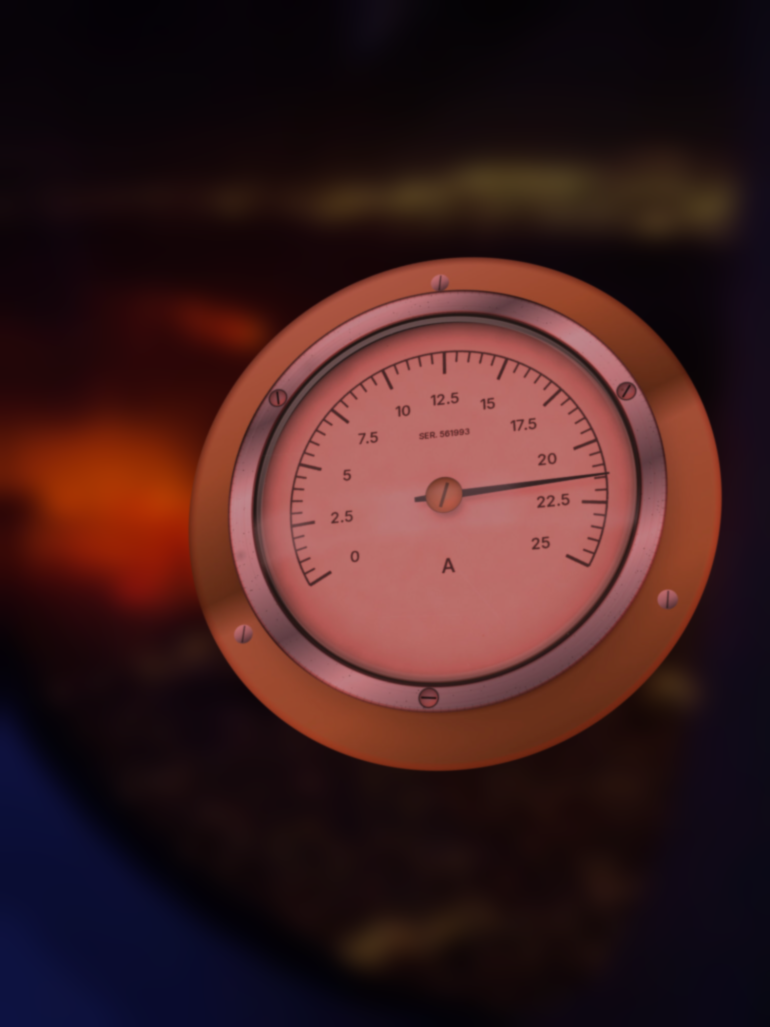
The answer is value=21.5 unit=A
